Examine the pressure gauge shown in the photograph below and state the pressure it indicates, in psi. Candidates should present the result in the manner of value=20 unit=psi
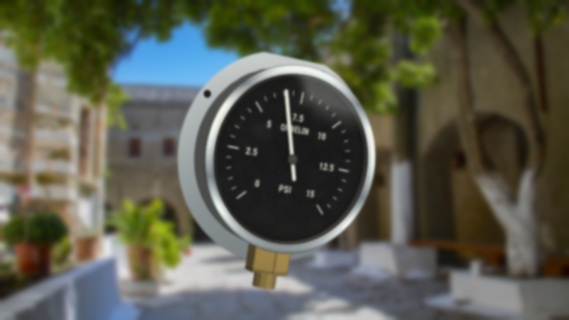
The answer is value=6.5 unit=psi
